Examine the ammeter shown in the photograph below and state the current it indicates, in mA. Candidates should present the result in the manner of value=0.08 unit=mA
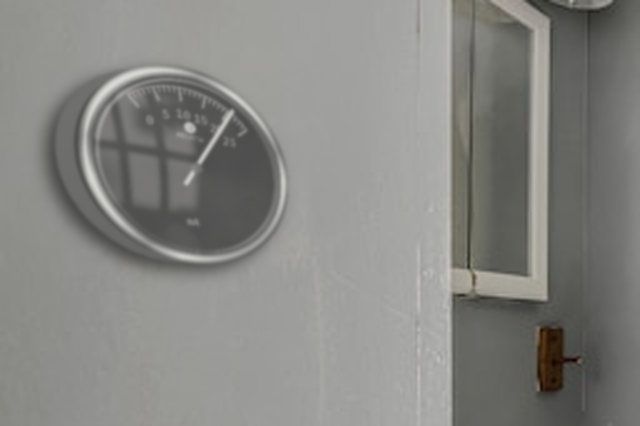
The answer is value=20 unit=mA
